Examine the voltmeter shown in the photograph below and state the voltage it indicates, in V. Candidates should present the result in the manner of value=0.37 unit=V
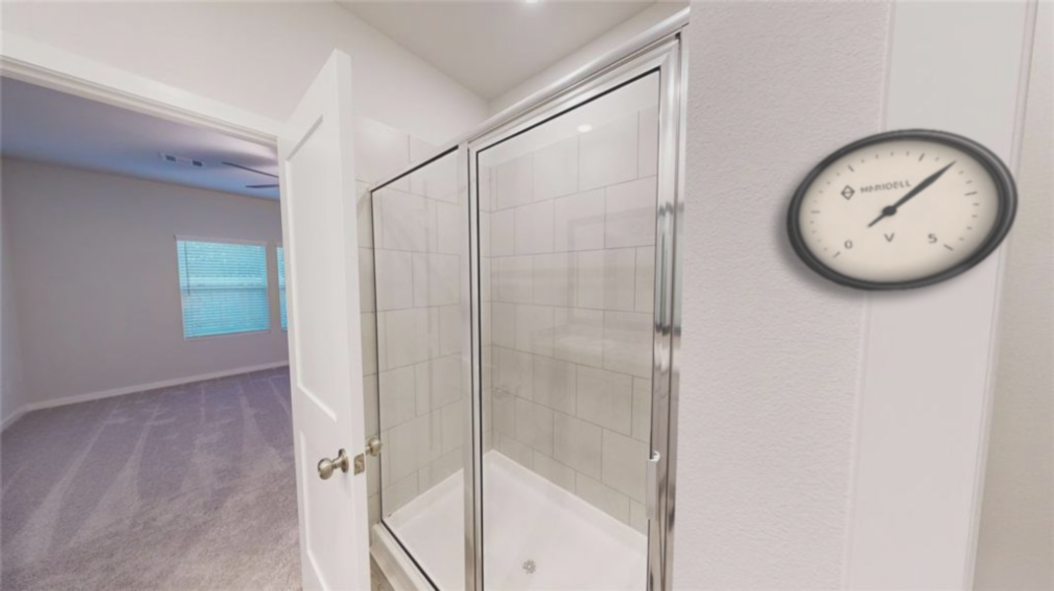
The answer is value=3.4 unit=V
